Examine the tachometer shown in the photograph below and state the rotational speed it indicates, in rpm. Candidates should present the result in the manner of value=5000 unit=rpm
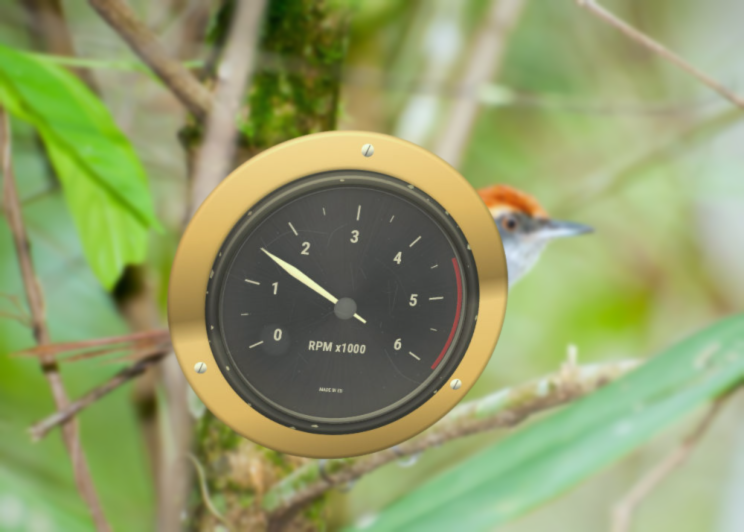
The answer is value=1500 unit=rpm
